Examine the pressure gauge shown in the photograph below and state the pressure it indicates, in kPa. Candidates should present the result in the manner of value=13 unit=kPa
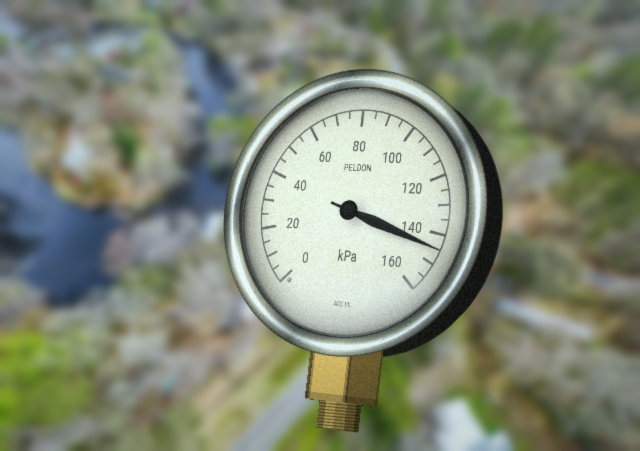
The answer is value=145 unit=kPa
